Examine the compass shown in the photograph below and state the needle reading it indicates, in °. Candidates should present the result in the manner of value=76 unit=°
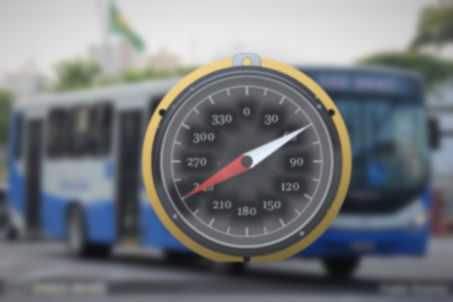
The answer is value=240 unit=°
